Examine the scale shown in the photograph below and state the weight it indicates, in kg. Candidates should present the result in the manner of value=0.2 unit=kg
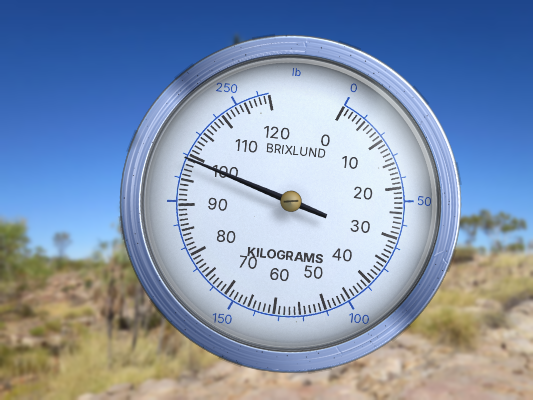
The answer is value=99 unit=kg
